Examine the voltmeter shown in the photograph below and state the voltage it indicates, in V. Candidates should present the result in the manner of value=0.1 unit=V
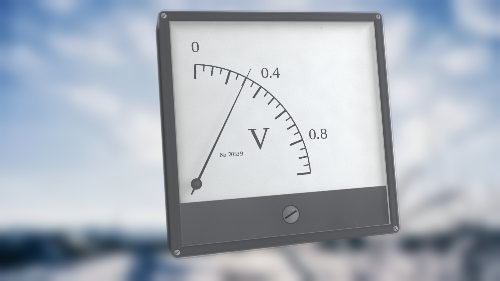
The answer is value=0.3 unit=V
